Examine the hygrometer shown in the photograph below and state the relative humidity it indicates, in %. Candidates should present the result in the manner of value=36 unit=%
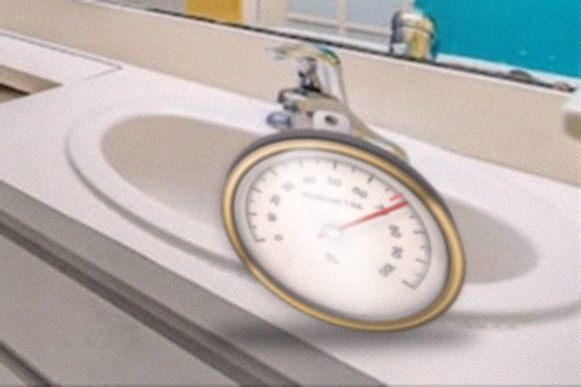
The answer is value=70 unit=%
